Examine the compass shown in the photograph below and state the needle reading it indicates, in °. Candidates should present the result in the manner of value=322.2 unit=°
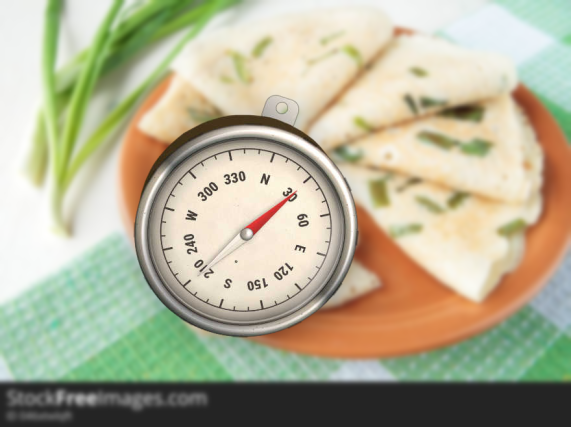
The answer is value=30 unit=°
